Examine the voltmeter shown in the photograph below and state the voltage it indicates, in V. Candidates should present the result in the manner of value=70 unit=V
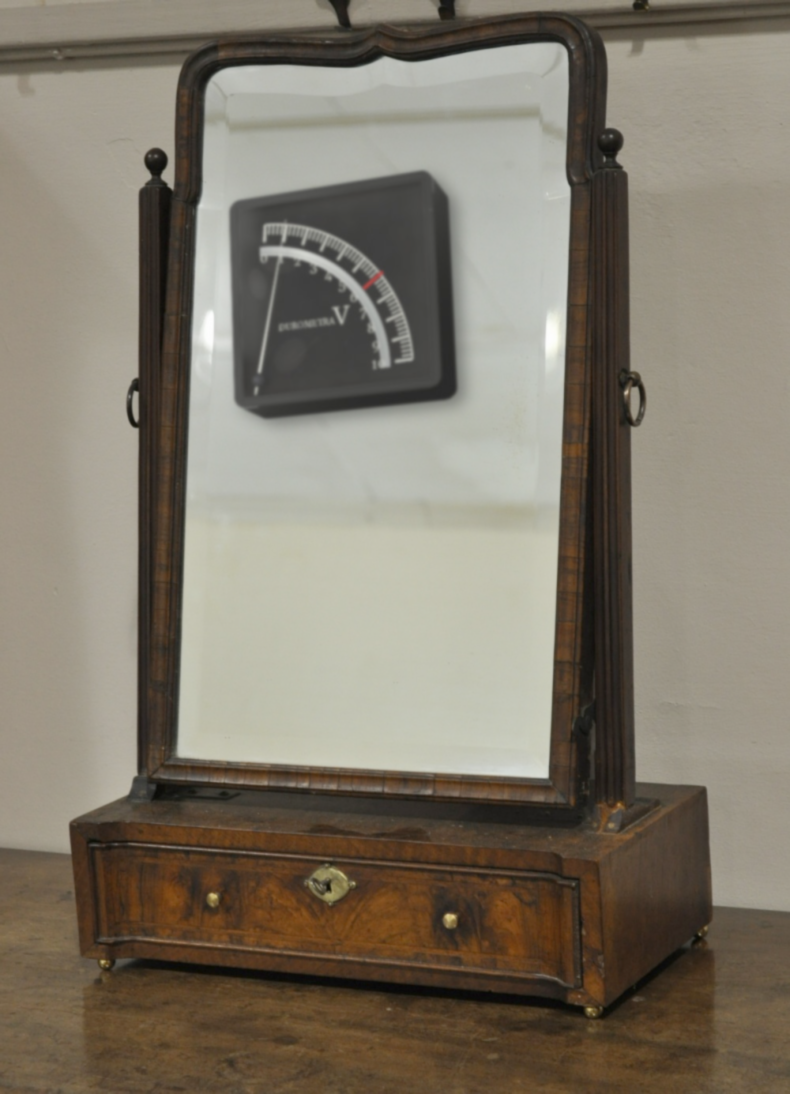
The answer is value=1 unit=V
